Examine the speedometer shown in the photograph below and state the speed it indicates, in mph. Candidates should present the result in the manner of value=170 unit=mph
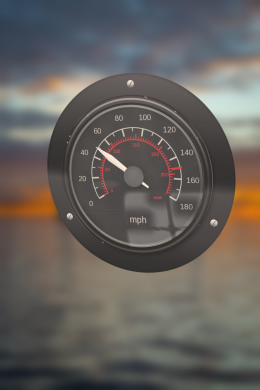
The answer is value=50 unit=mph
